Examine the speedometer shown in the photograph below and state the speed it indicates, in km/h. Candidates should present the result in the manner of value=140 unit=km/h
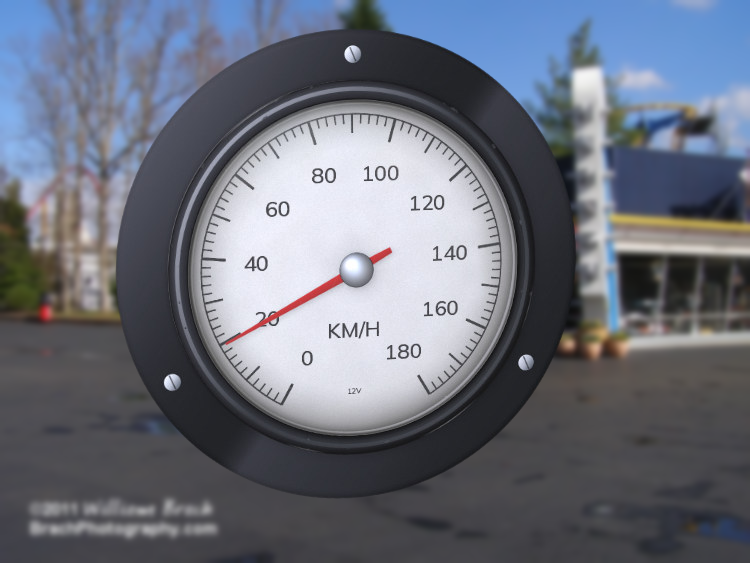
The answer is value=20 unit=km/h
